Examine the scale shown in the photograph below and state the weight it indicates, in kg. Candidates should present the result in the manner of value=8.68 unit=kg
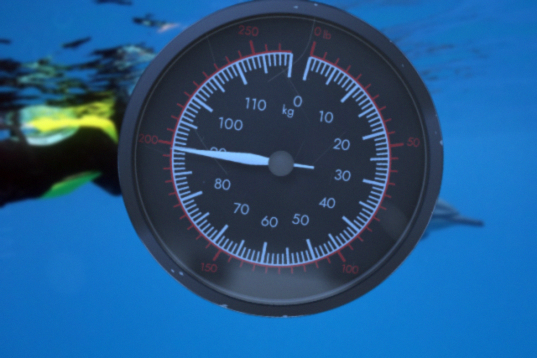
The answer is value=90 unit=kg
